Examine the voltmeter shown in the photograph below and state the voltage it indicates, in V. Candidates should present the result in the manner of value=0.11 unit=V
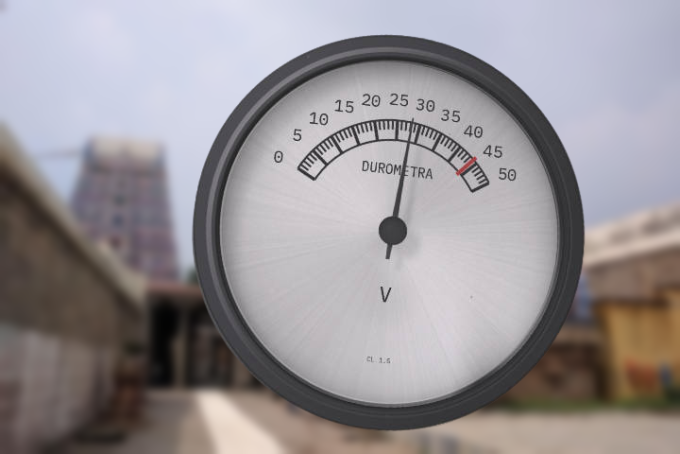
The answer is value=28 unit=V
